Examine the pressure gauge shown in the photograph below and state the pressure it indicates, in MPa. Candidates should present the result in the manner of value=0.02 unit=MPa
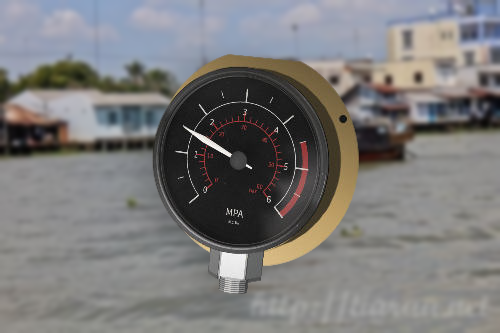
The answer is value=1.5 unit=MPa
